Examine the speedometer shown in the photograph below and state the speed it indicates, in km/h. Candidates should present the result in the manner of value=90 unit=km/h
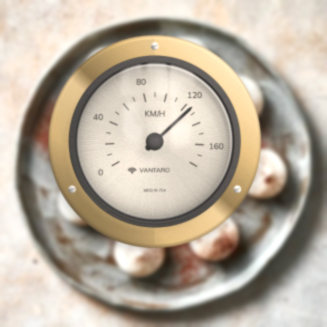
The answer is value=125 unit=km/h
